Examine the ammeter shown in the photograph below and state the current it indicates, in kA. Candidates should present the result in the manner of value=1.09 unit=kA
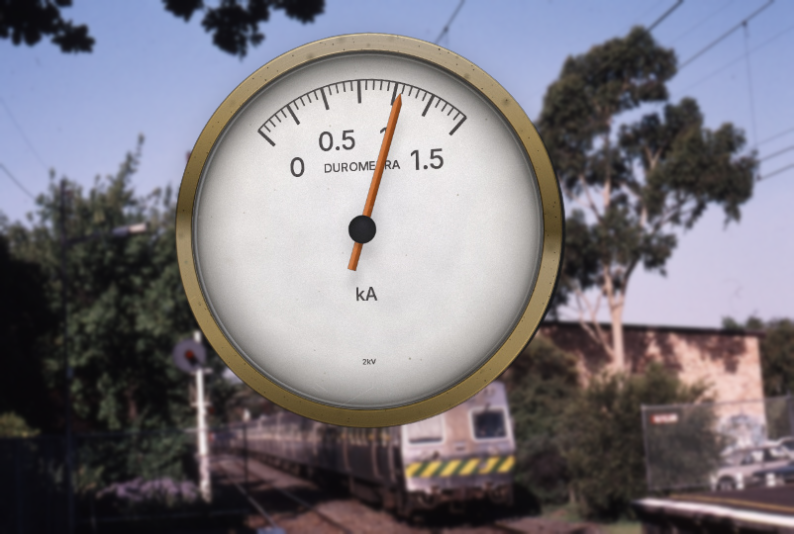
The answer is value=1.05 unit=kA
